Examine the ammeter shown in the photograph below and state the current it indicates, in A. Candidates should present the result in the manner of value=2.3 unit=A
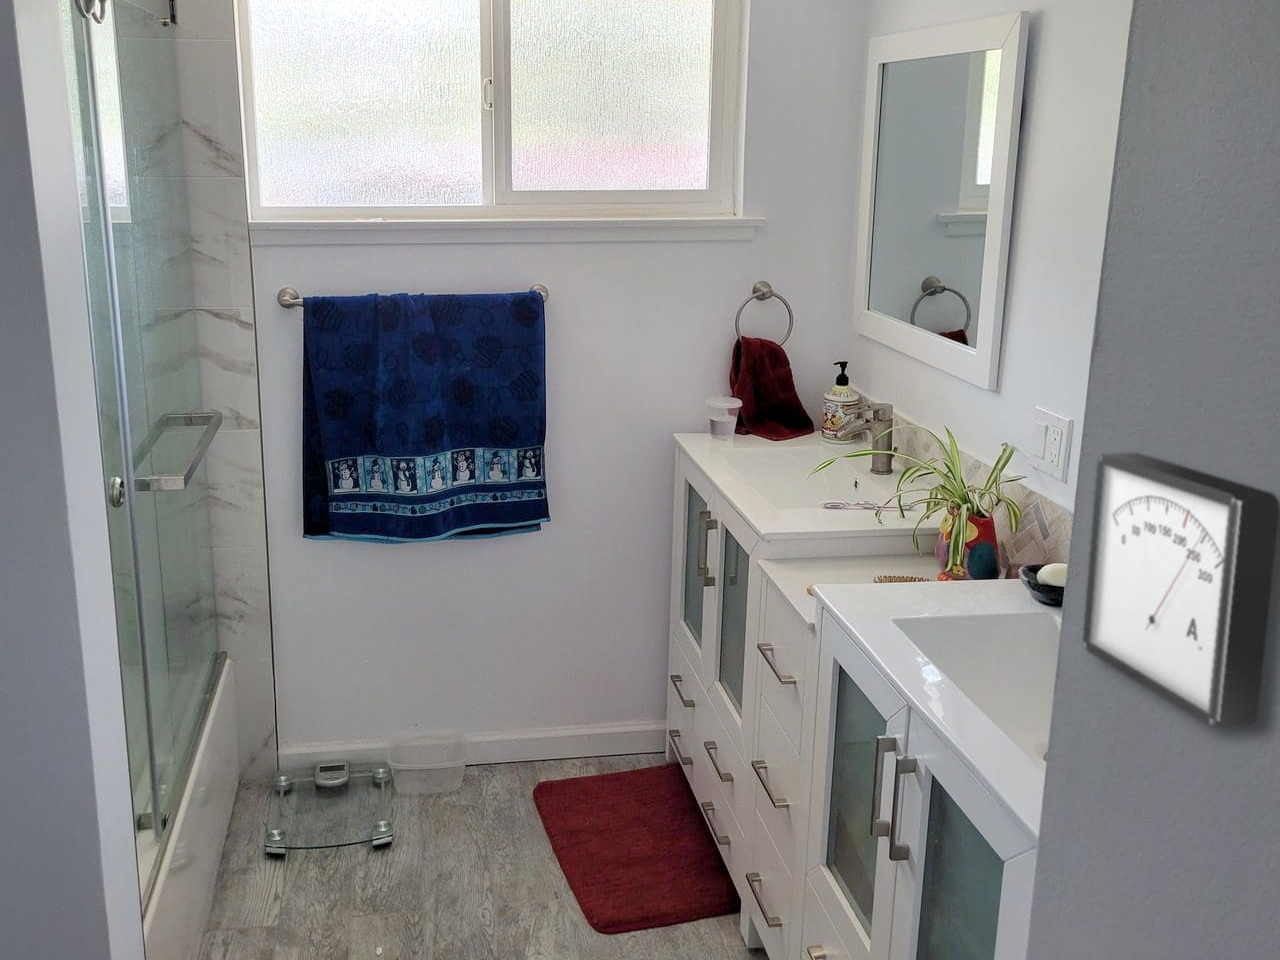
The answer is value=250 unit=A
